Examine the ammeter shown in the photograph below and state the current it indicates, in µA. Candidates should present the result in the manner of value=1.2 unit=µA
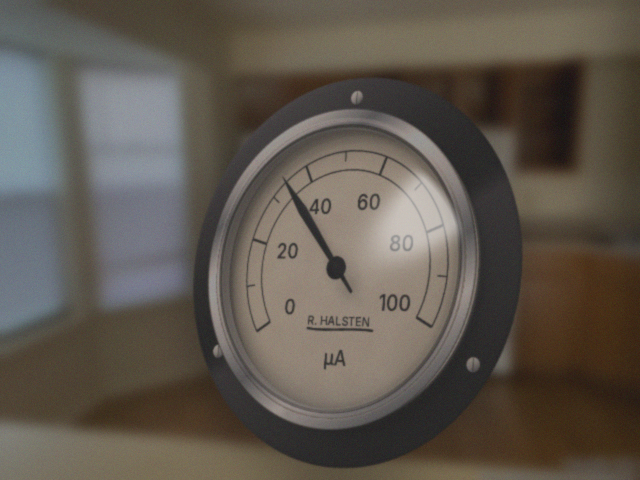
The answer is value=35 unit=µA
